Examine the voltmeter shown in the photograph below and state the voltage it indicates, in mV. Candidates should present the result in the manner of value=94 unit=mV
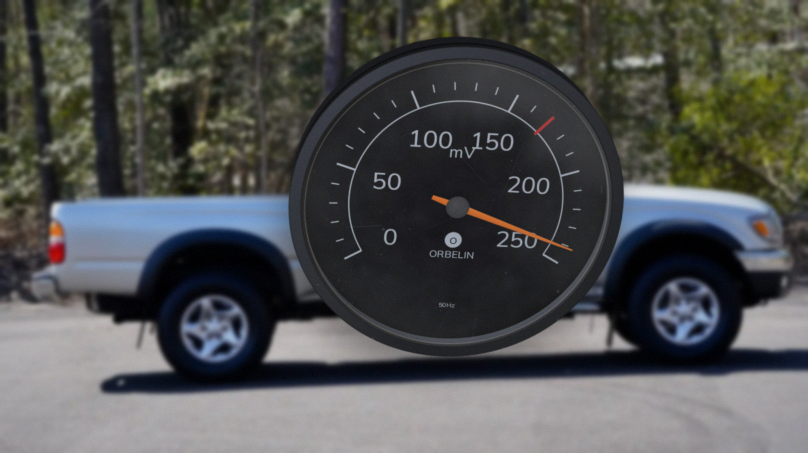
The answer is value=240 unit=mV
